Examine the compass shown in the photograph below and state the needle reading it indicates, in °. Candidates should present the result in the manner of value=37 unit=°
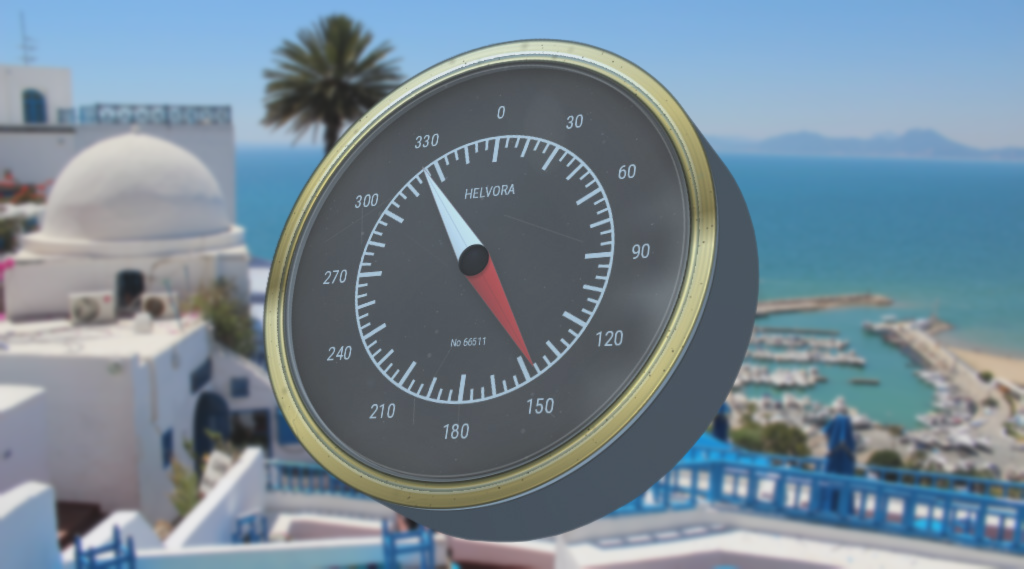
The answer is value=145 unit=°
